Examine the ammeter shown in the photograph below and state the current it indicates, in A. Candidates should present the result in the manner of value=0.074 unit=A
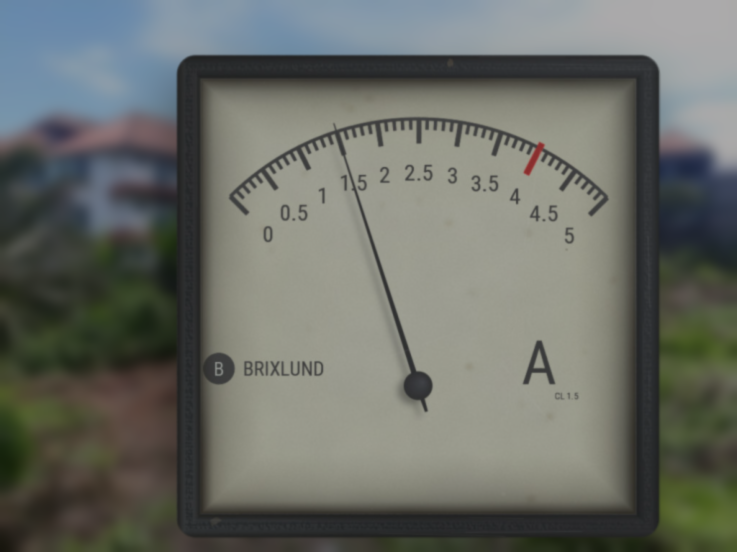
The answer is value=1.5 unit=A
